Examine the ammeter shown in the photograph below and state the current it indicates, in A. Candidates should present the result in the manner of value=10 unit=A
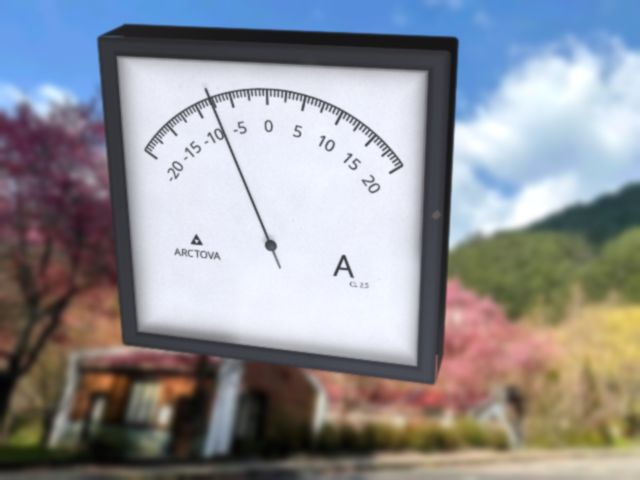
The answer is value=-7.5 unit=A
